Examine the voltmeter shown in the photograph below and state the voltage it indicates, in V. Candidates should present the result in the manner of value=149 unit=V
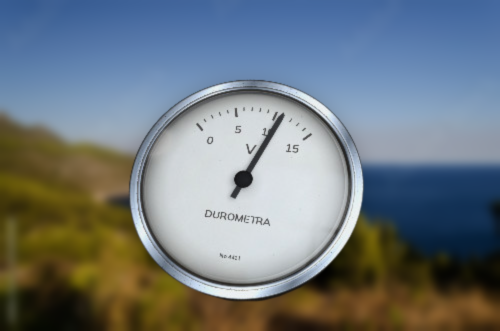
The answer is value=11 unit=V
